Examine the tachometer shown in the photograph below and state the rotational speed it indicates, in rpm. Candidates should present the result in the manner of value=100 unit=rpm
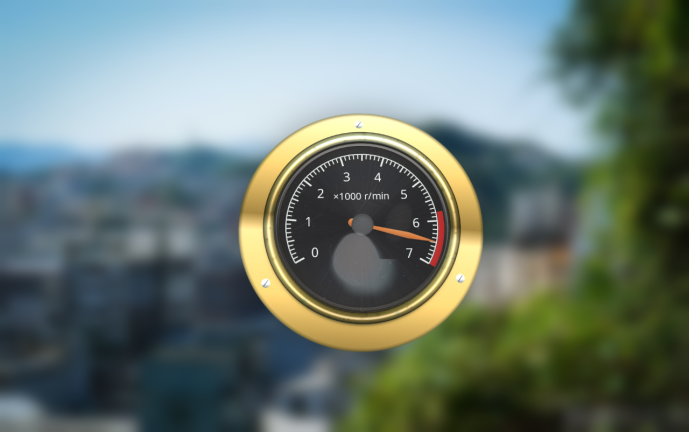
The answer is value=6500 unit=rpm
